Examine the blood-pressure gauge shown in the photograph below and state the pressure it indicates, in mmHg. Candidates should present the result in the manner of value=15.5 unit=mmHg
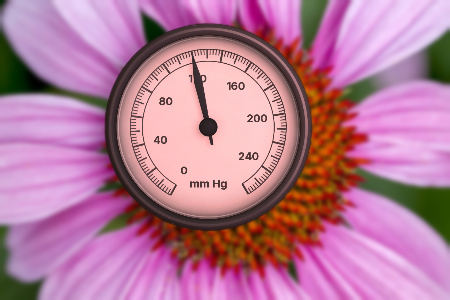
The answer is value=120 unit=mmHg
